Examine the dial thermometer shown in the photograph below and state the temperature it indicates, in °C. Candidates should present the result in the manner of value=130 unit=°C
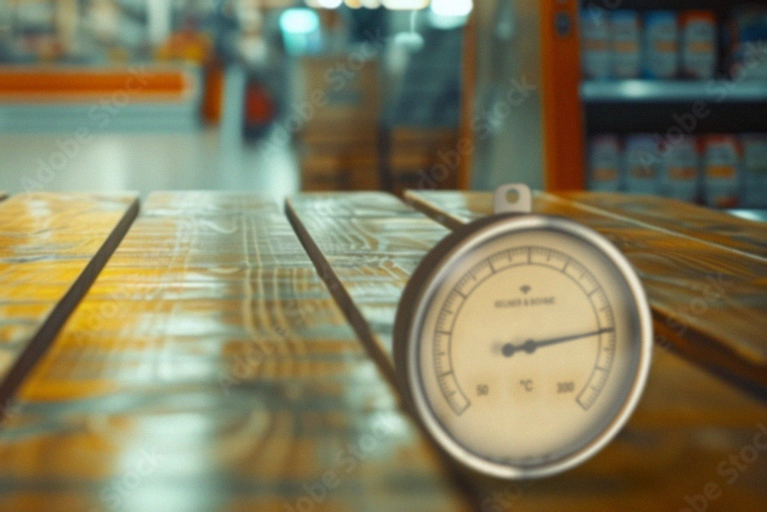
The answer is value=250 unit=°C
